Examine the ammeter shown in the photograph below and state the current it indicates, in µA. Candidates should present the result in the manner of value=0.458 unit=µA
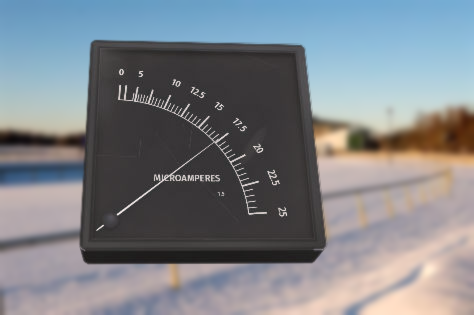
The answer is value=17.5 unit=µA
